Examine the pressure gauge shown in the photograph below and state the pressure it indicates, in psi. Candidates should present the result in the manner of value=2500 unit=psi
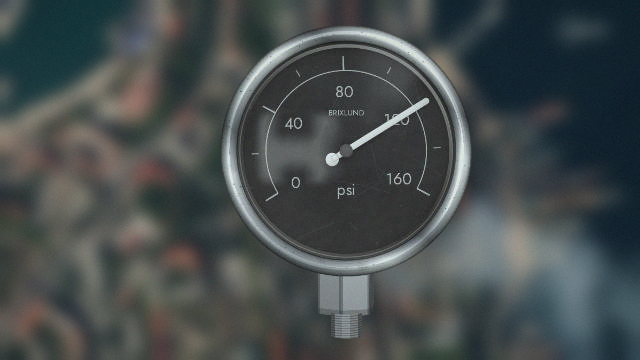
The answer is value=120 unit=psi
